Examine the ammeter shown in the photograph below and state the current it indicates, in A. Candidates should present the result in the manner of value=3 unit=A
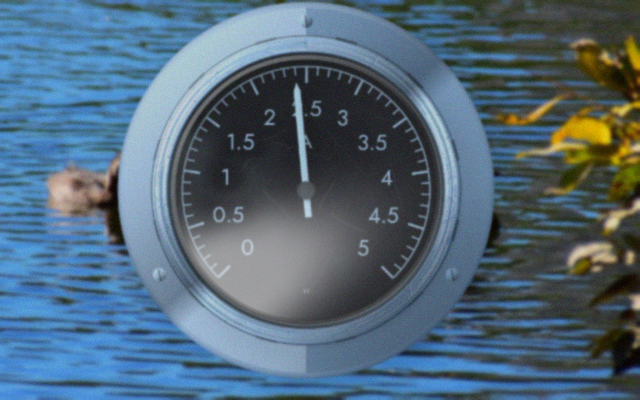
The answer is value=2.4 unit=A
